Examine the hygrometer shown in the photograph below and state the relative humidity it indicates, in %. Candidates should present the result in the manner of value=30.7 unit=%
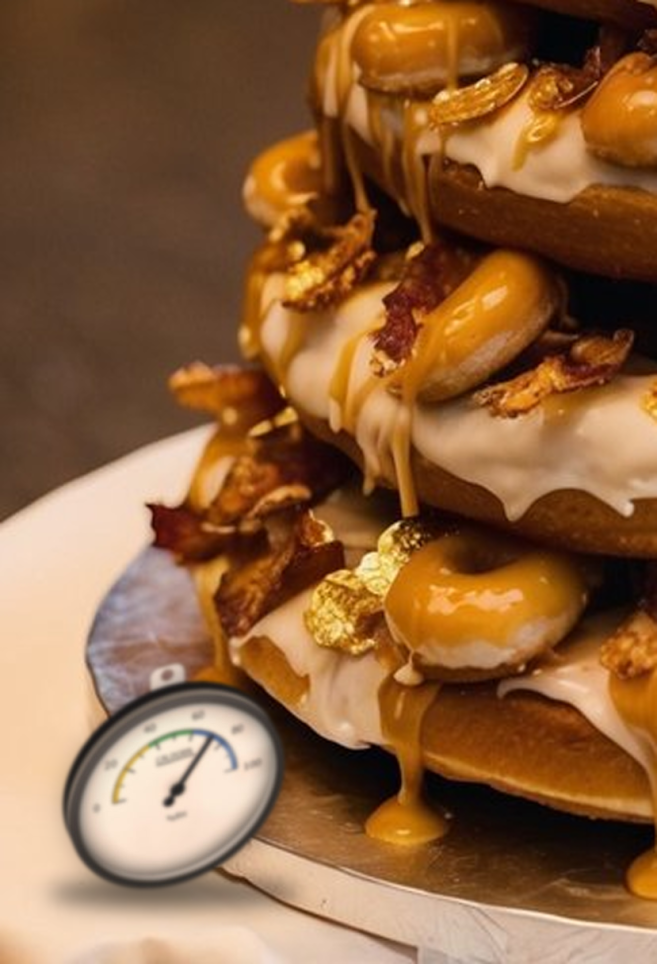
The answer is value=70 unit=%
